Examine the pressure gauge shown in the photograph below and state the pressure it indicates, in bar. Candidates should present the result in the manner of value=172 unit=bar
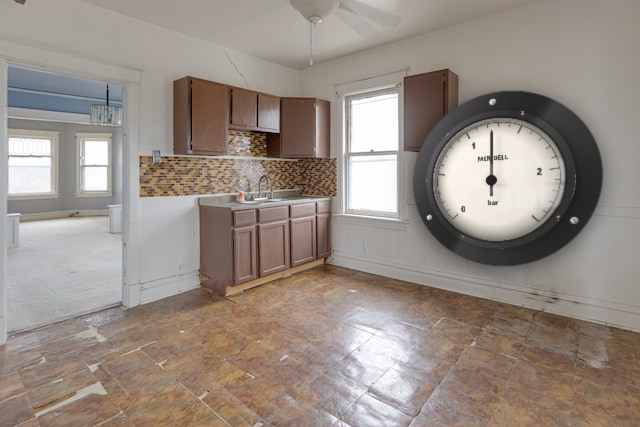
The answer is value=1.25 unit=bar
